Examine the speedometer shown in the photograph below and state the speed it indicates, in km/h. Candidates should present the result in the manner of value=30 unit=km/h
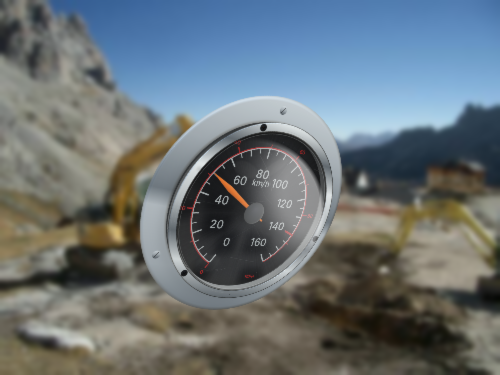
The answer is value=50 unit=km/h
